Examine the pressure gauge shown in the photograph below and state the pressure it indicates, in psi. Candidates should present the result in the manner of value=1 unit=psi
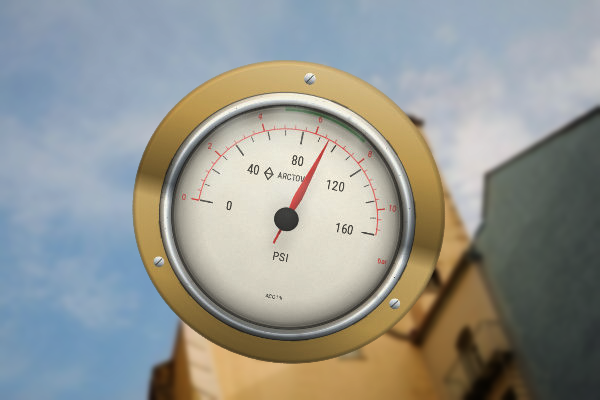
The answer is value=95 unit=psi
